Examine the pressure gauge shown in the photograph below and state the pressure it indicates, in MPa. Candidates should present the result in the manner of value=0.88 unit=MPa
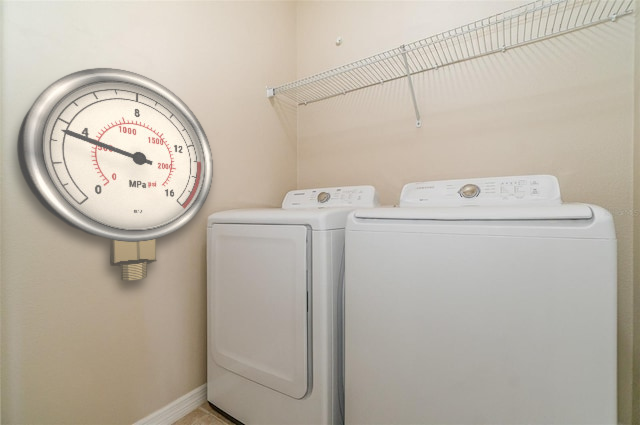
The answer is value=3.5 unit=MPa
